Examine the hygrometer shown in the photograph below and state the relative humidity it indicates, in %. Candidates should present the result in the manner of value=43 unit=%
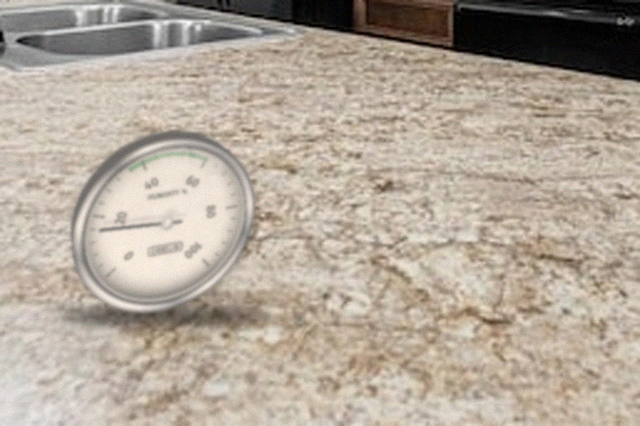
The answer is value=16 unit=%
